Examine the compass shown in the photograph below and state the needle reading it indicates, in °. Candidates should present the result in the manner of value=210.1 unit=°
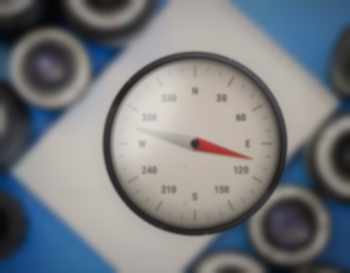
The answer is value=105 unit=°
